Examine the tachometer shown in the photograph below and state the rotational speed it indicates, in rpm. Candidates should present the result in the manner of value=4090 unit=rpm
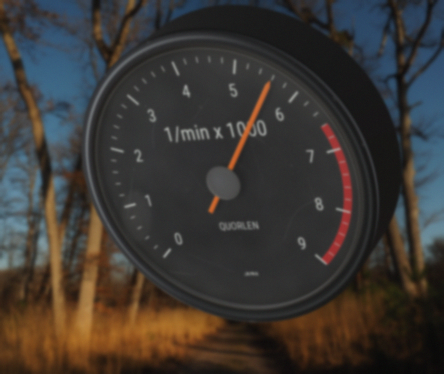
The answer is value=5600 unit=rpm
